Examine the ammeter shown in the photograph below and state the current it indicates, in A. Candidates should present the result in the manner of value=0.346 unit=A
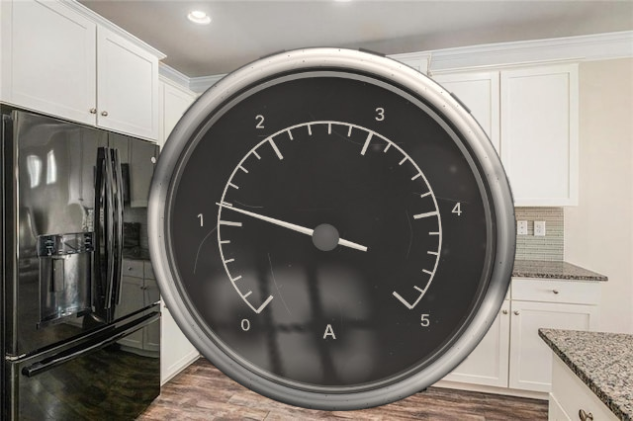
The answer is value=1.2 unit=A
